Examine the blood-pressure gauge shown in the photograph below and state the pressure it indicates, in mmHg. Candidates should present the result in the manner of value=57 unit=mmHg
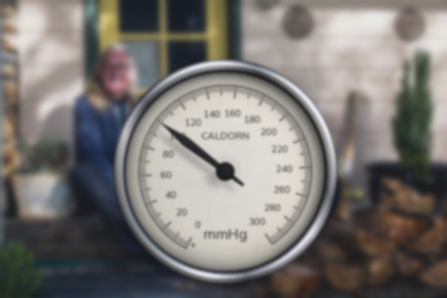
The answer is value=100 unit=mmHg
